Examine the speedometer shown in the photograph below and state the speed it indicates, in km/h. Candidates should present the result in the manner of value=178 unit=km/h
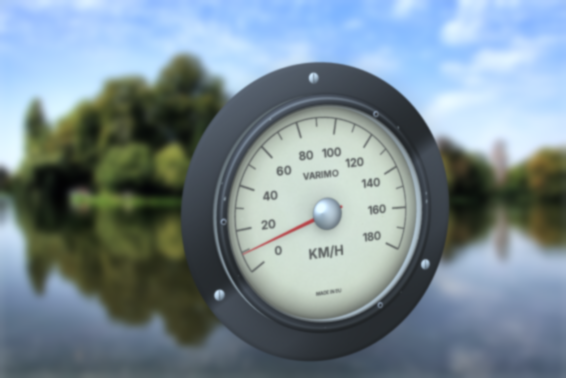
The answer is value=10 unit=km/h
